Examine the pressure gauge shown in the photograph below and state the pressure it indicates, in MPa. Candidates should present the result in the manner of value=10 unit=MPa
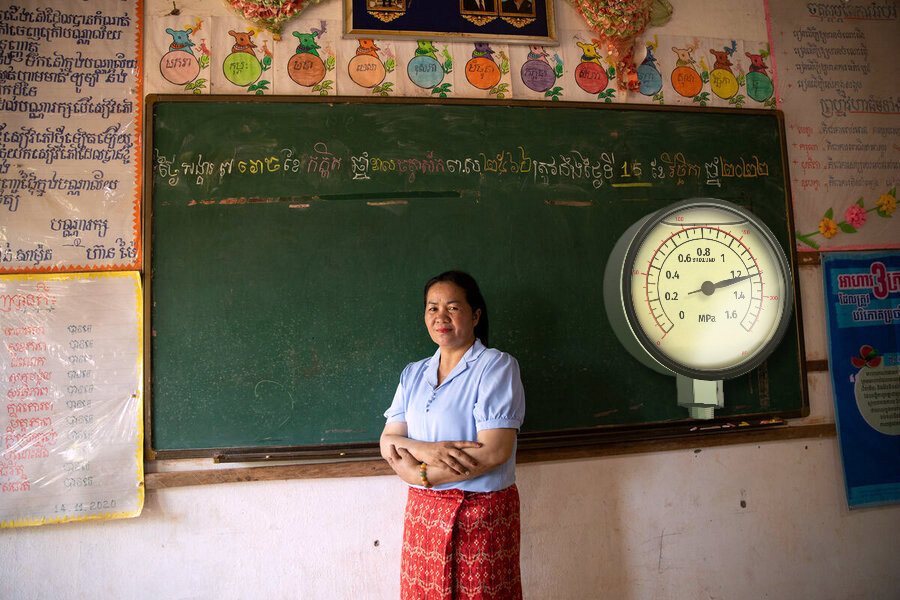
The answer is value=1.25 unit=MPa
